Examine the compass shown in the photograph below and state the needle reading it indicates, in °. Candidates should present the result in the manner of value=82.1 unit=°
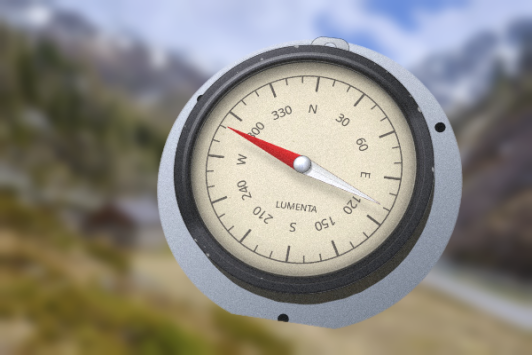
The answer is value=290 unit=°
